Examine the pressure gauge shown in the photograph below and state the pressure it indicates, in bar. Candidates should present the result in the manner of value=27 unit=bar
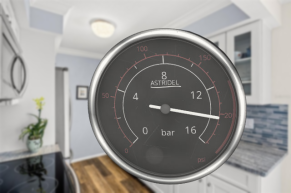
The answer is value=14 unit=bar
